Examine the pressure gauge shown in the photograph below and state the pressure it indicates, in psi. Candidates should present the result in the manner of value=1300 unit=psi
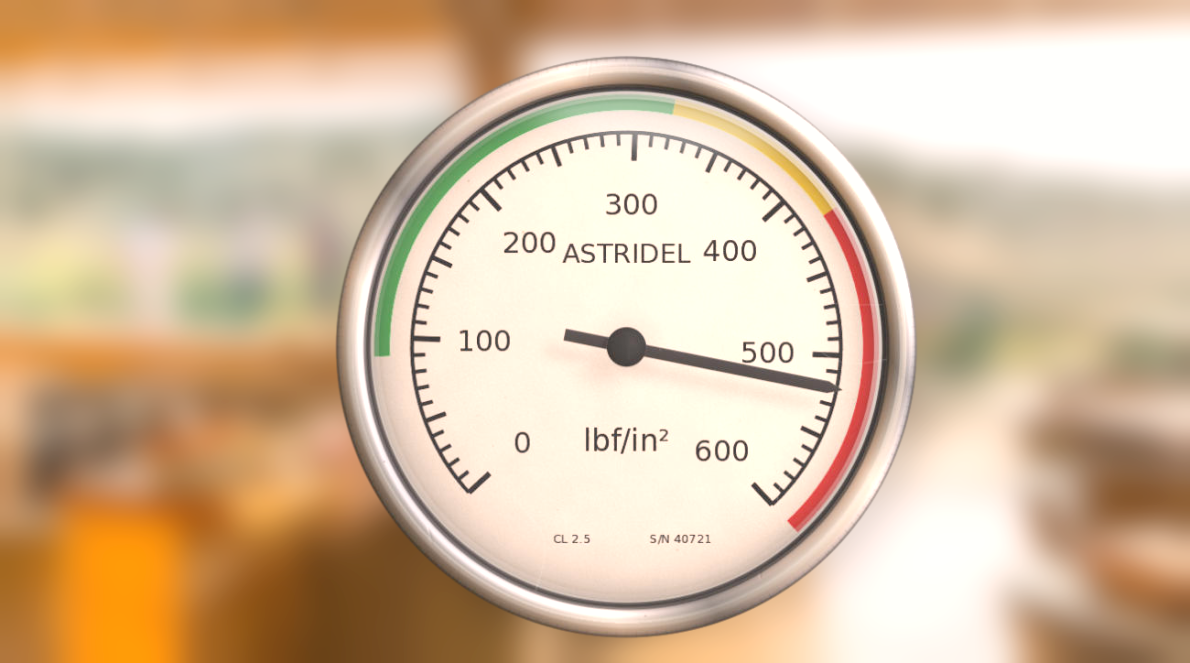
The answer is value=520 unit=psi
